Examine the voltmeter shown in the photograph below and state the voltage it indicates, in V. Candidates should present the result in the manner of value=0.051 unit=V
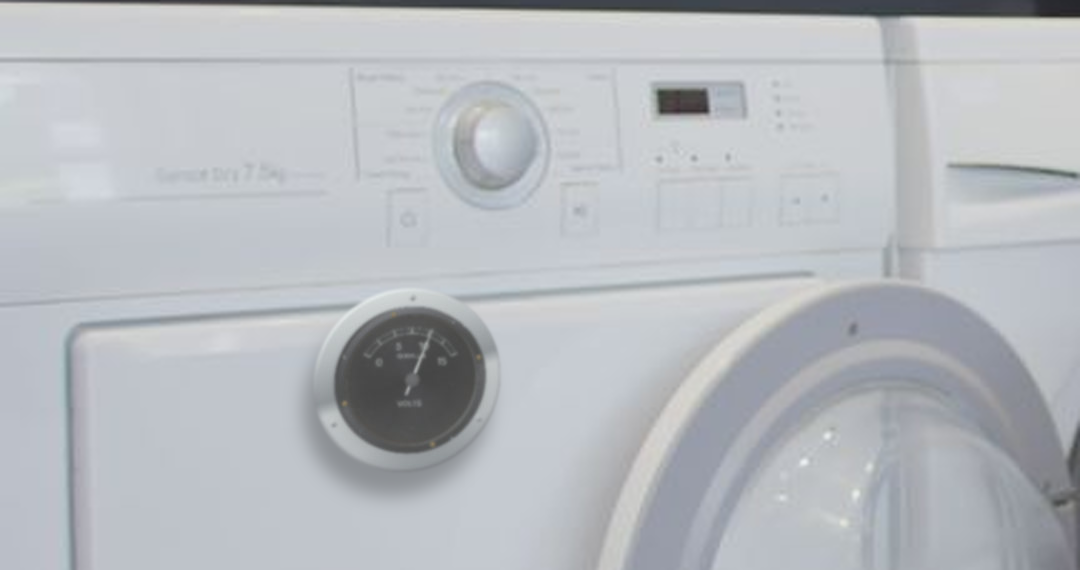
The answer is value=10 unit=V
